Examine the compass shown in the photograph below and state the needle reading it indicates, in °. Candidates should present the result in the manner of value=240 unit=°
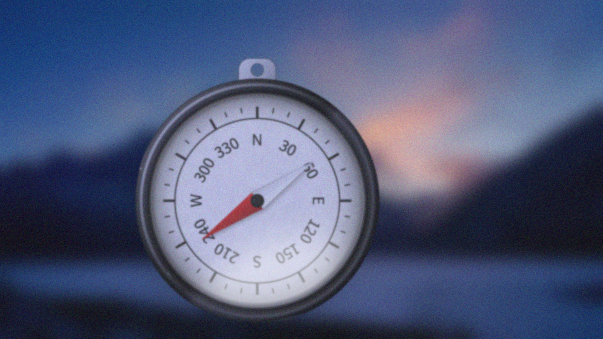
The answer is value=235 unit=°
